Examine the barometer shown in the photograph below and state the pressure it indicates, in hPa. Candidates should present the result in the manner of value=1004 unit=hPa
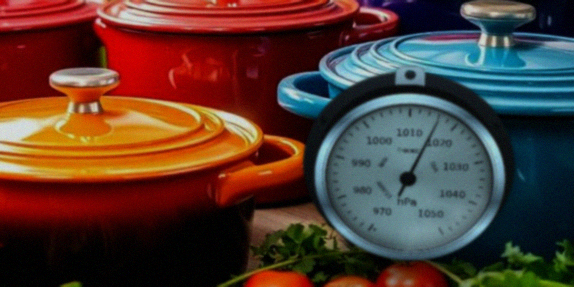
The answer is value=1016 unit=hPa
